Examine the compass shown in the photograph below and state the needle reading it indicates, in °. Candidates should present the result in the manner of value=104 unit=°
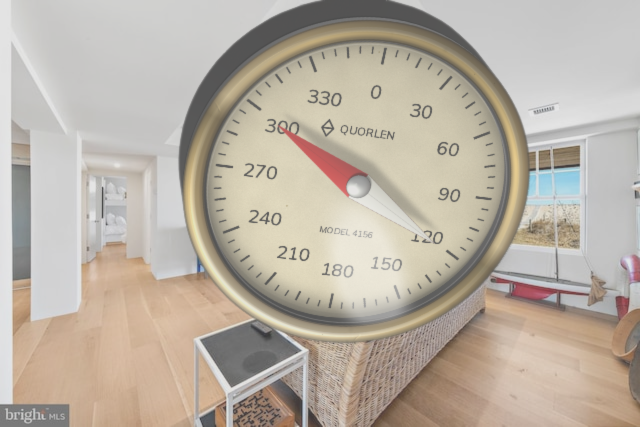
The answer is value=300 unit=°
